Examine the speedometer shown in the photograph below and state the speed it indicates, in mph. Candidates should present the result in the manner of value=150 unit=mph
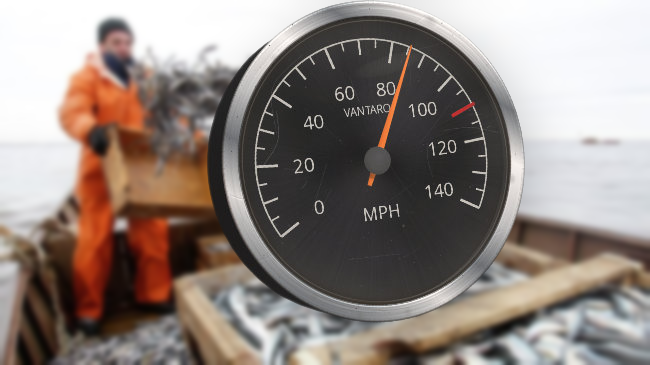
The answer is value=85 unit=mph
